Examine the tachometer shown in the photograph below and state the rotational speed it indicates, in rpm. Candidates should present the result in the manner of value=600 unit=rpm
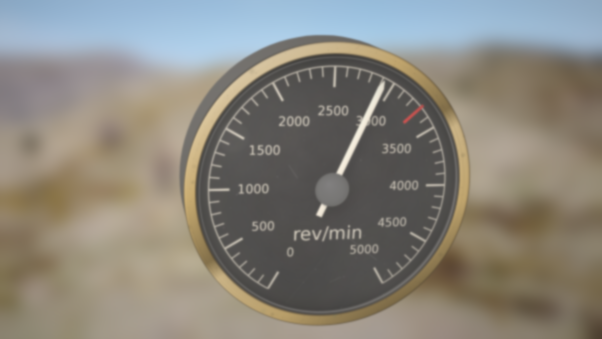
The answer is value=2900 unit=rpm
